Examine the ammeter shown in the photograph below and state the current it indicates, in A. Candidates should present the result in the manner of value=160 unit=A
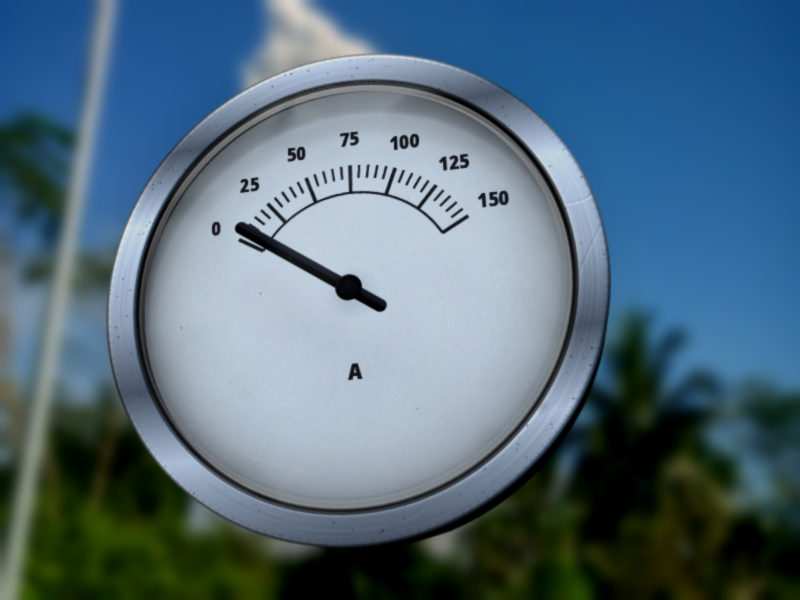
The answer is value=5 unit=A
